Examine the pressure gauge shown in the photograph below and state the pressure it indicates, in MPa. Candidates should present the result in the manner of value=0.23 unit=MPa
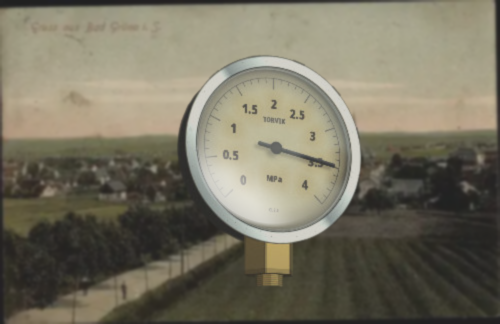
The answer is value=3.5 unit=MPa
